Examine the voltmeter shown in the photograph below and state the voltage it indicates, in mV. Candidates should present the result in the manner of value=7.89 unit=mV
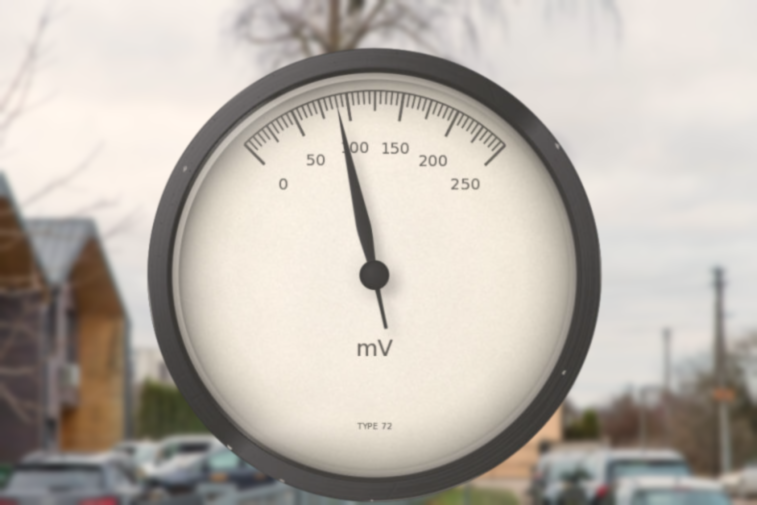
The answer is value=90 unit=mV
